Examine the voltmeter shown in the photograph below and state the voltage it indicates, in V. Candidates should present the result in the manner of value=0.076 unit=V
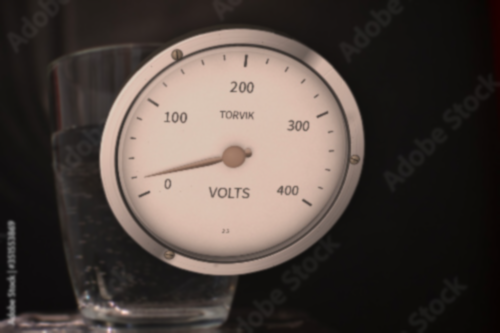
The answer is value=20 unit=V
